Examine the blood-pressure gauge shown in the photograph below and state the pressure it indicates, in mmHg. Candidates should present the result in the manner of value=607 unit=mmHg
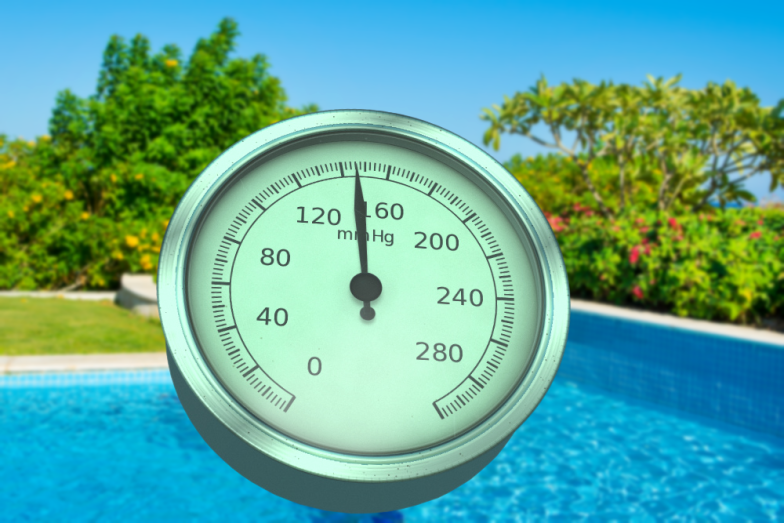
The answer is value=146 unit=mmHg
